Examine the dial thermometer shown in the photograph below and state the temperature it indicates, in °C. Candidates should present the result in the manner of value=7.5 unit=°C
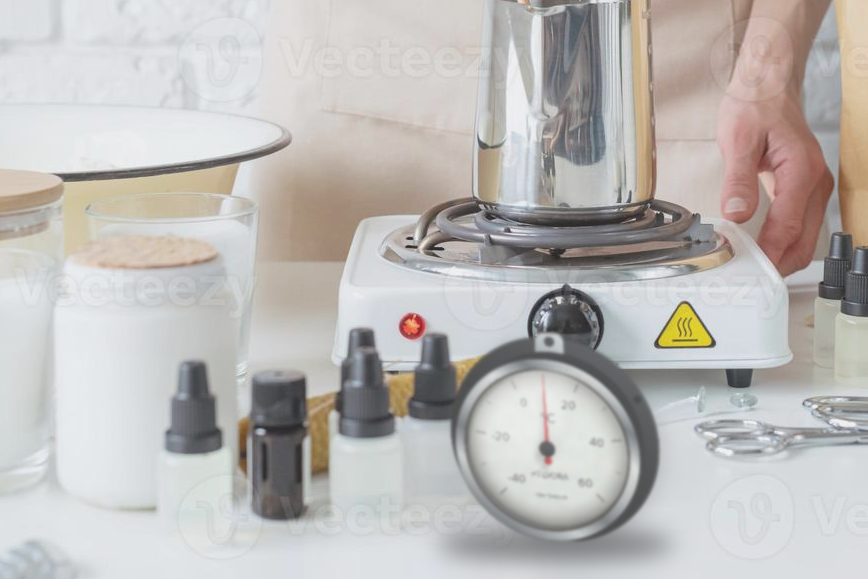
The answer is value=10 unit=°C
